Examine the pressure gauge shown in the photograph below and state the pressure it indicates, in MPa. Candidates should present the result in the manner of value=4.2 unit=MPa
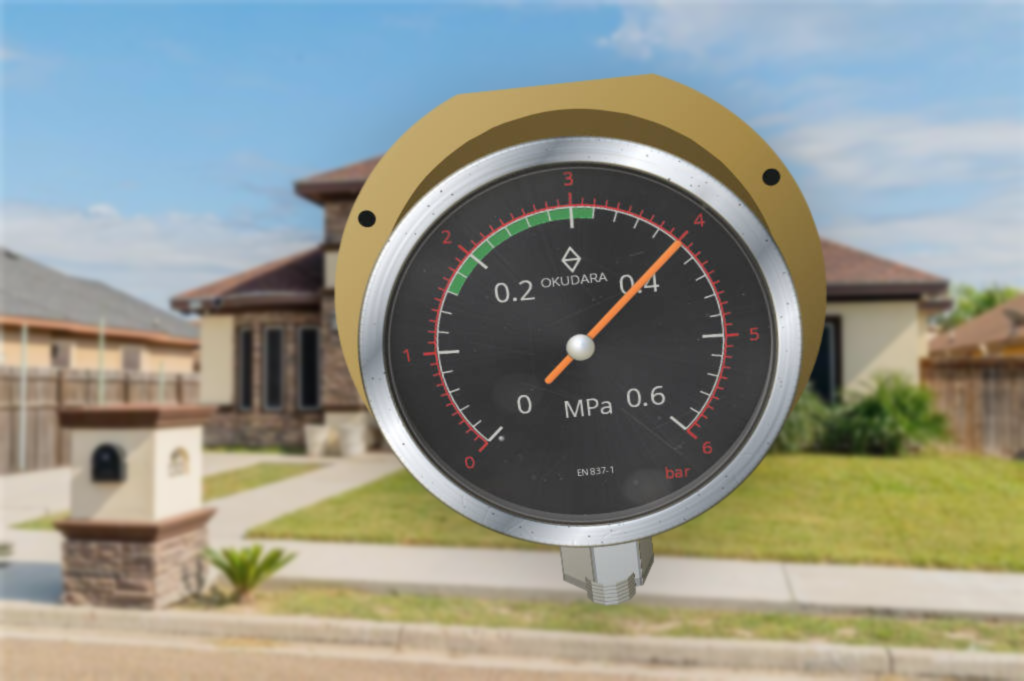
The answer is value=0.4 unit=MPa
